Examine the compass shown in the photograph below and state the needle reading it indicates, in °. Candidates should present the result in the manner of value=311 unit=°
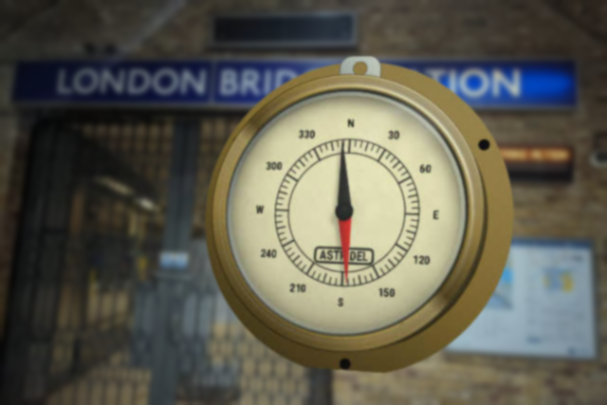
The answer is value=175 unit=°
